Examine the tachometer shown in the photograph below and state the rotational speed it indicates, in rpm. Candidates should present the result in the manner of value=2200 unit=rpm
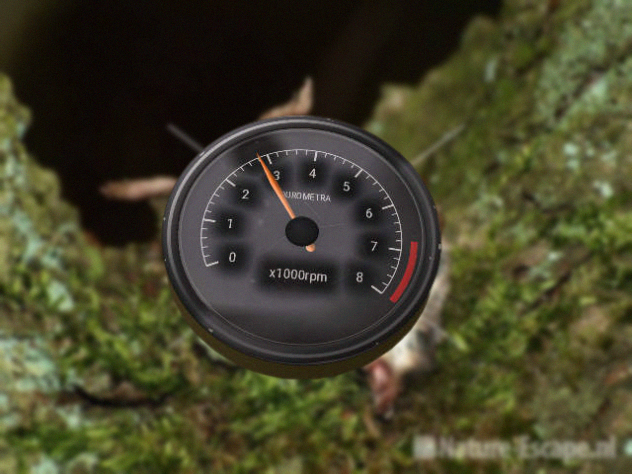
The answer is value=2800 unit=rpm
